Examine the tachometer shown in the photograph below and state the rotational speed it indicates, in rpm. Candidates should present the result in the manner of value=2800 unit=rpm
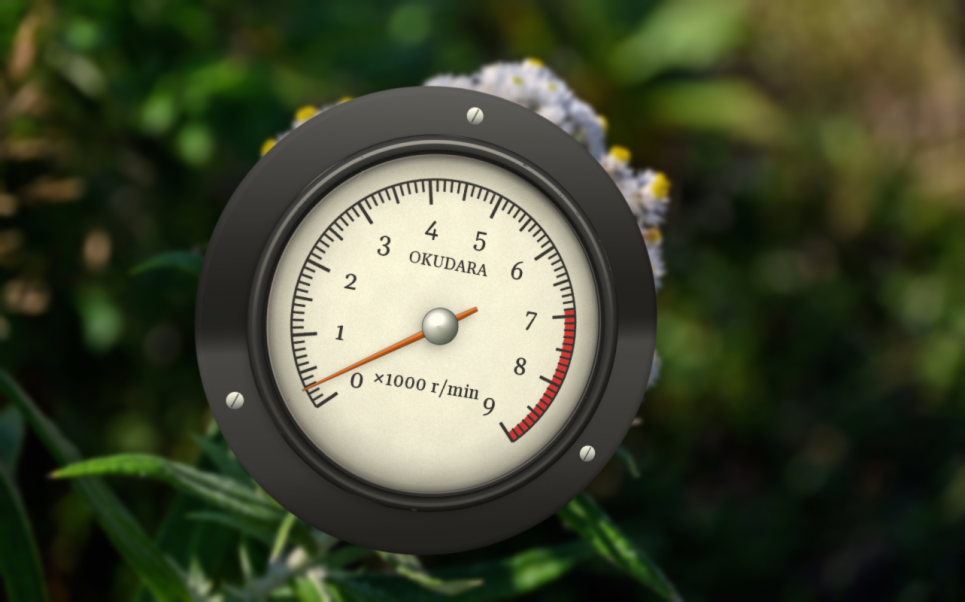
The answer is value=300 unit=rpm
